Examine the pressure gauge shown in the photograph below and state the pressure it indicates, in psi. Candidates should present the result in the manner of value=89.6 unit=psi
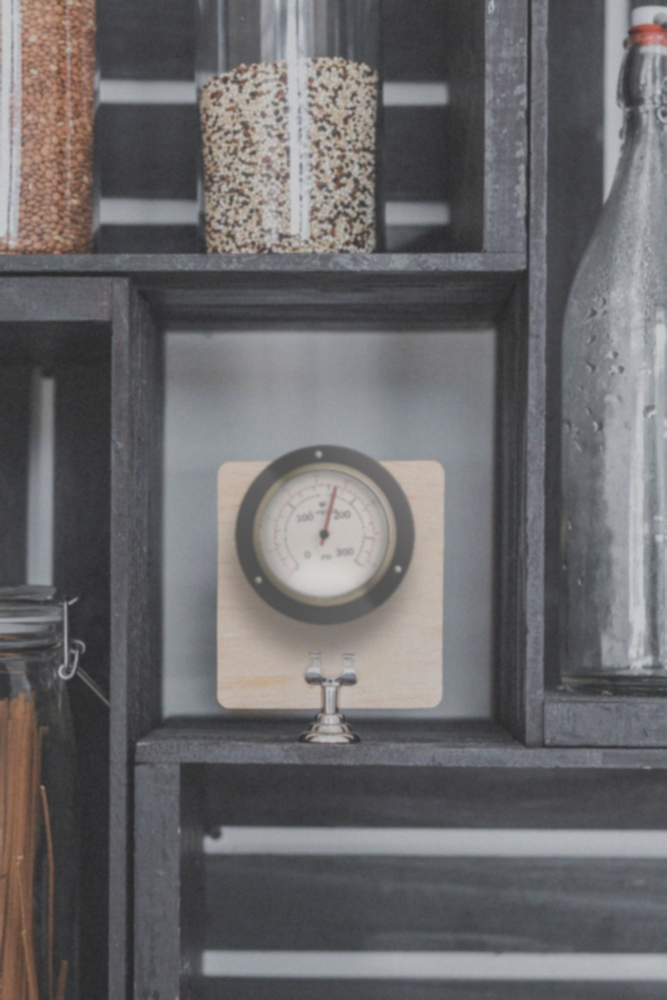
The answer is value=170 unit=psi
